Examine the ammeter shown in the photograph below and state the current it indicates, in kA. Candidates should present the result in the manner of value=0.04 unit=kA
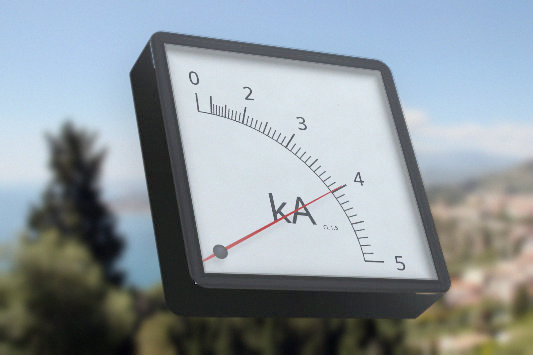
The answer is value=4 unit=kA
